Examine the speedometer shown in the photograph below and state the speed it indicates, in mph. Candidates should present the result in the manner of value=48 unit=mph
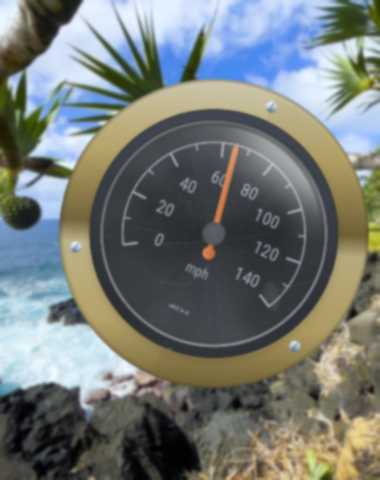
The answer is value=65 unit=mph
